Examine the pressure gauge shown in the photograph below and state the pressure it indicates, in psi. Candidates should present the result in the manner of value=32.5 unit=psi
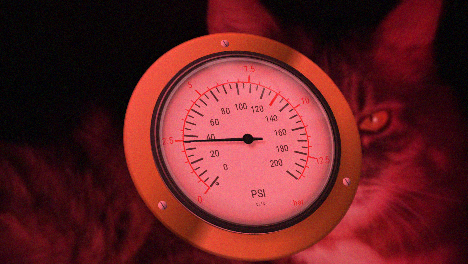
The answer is value=35 unit=psi
